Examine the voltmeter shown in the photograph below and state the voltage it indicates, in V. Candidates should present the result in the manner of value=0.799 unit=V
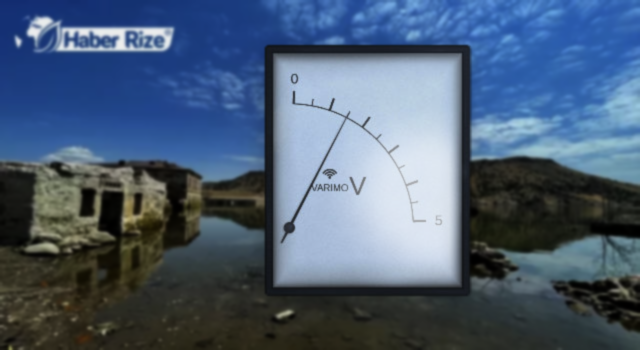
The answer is value=1.5 unit=V
